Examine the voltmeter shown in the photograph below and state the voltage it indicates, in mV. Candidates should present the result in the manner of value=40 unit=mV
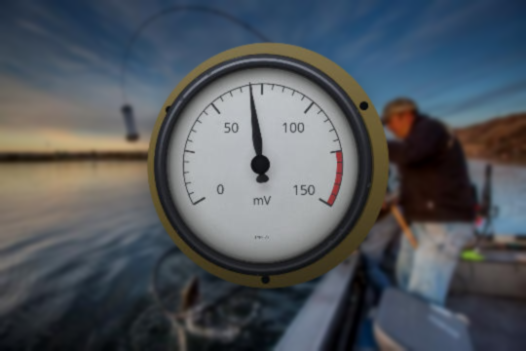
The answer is value=70 unit=mV
